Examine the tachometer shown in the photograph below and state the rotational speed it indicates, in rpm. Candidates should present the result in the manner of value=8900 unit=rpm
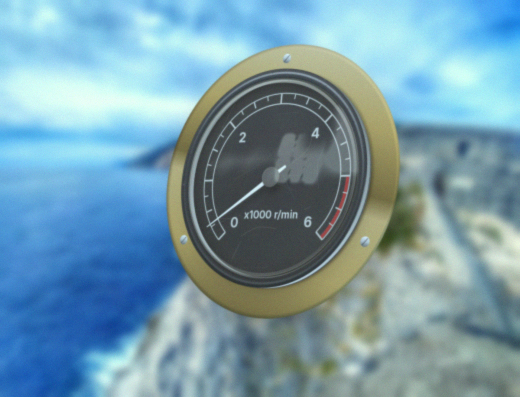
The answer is value=250 unit=rpm
